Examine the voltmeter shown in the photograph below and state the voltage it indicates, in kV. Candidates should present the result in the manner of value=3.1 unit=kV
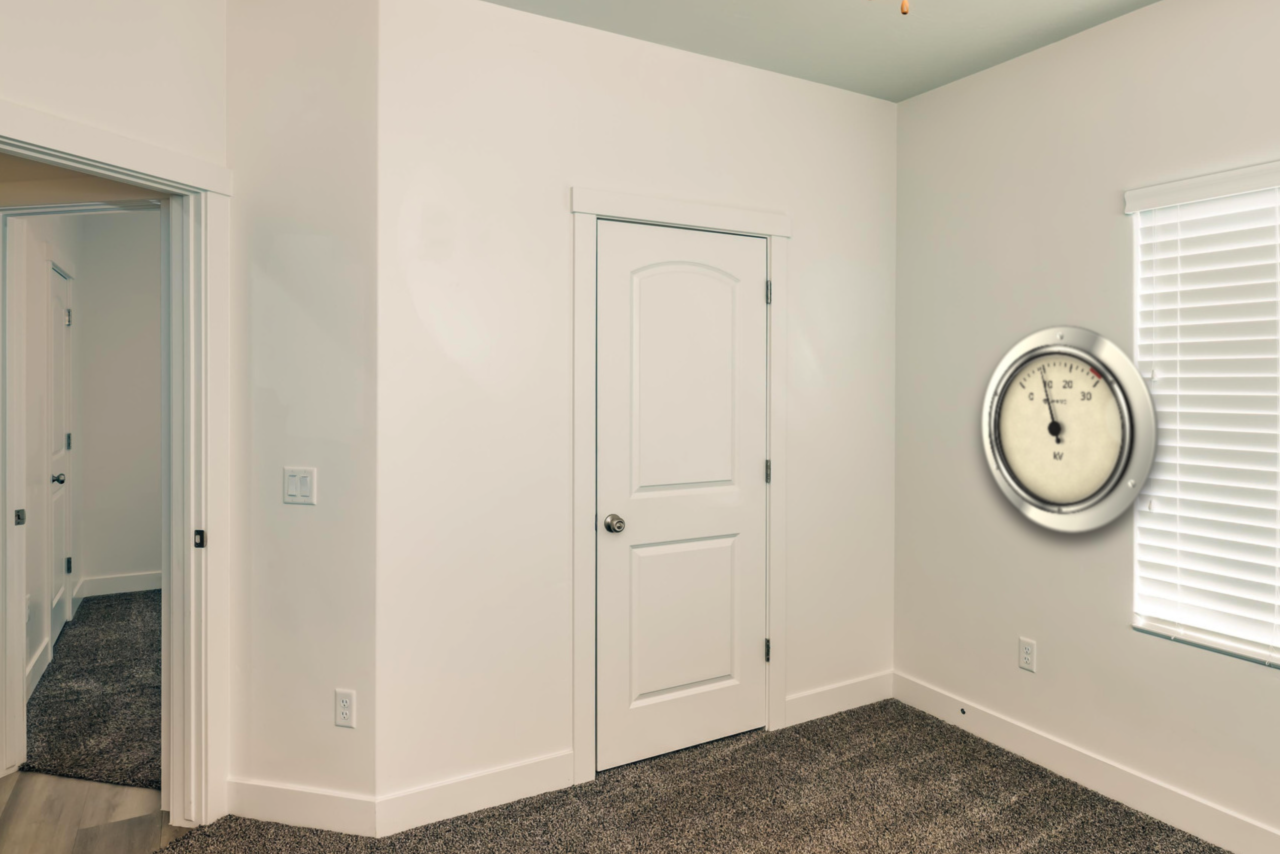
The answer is value=10 unit=kV
